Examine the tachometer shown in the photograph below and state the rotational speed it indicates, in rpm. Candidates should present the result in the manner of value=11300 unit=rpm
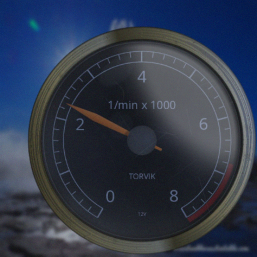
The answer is value=2300 unit=rpm
